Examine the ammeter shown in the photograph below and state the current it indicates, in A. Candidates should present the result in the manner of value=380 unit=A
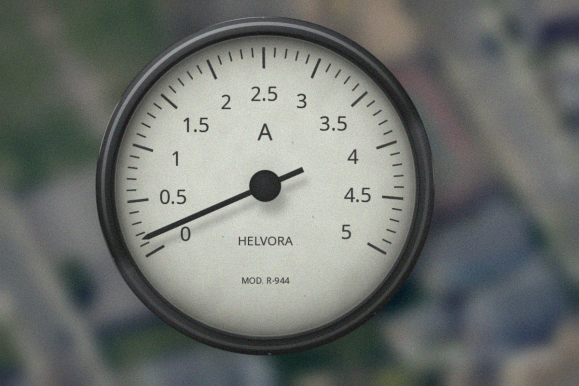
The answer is value=0.15 unit=A
